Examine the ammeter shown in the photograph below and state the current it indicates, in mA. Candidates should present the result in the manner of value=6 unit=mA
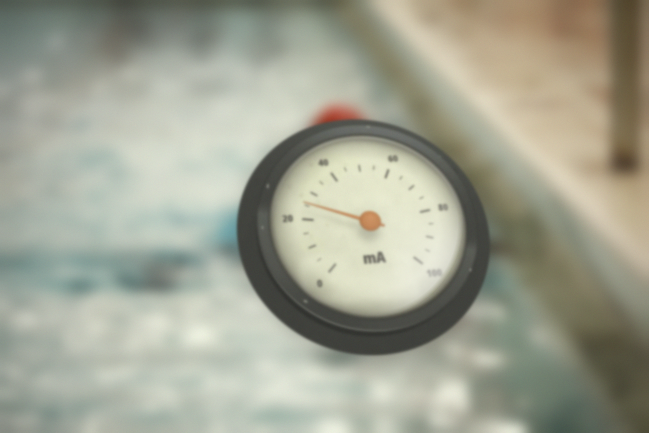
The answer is value=25 unit=mA
